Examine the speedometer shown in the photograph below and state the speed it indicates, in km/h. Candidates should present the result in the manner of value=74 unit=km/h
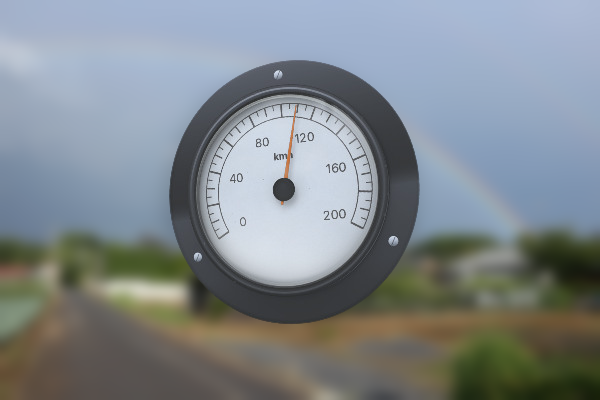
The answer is value=110 unit=km/h
